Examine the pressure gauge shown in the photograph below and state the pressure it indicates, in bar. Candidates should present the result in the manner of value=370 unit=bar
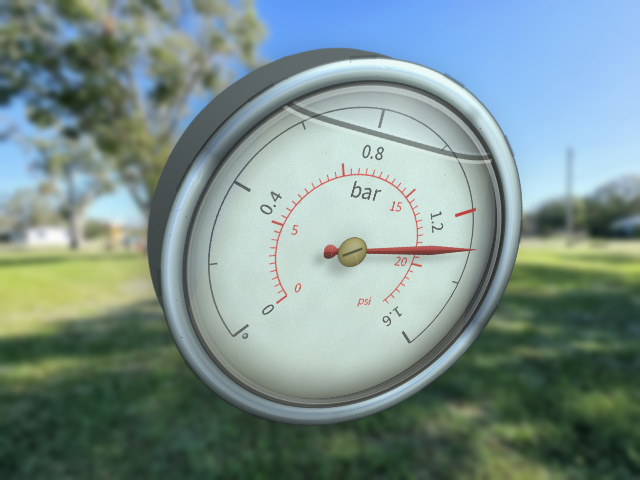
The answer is value=1.3 unit=bar
